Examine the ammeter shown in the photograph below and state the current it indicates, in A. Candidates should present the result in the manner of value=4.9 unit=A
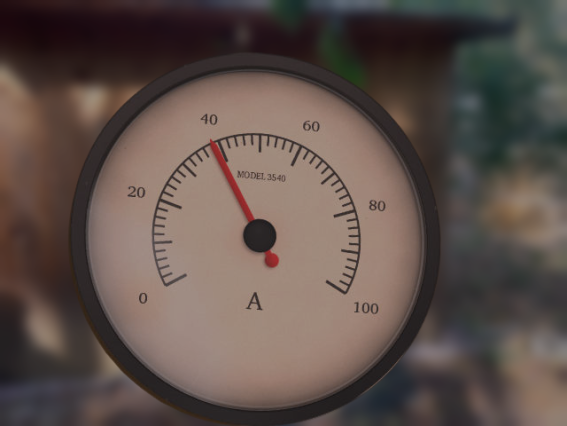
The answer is value=38 unit=A
